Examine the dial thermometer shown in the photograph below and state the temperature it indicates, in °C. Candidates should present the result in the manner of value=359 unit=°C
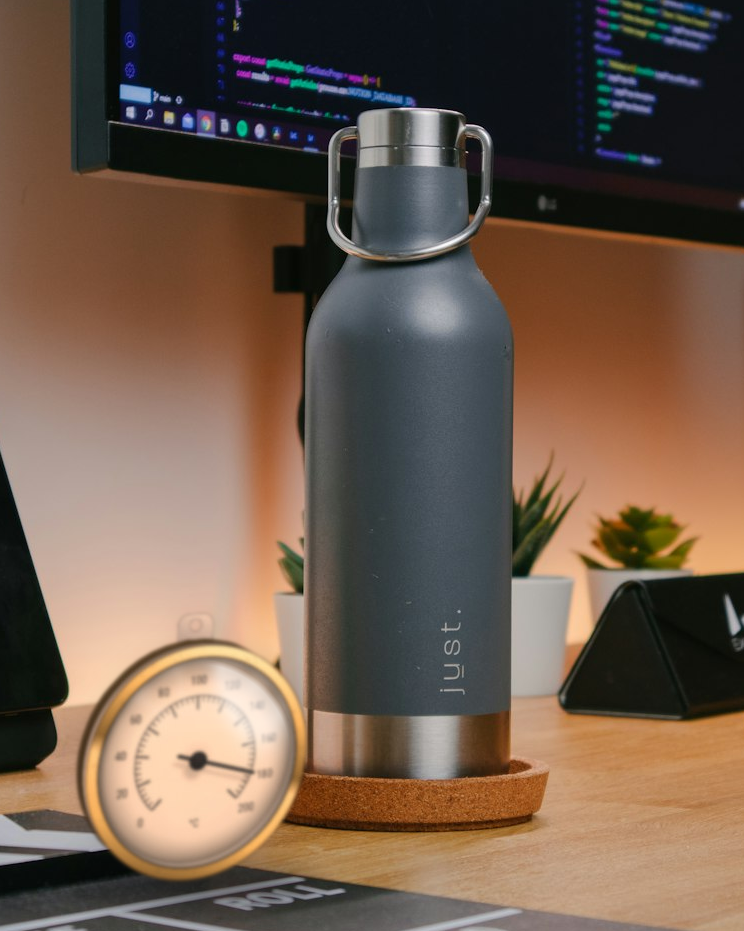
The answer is value=180 unit=°C
